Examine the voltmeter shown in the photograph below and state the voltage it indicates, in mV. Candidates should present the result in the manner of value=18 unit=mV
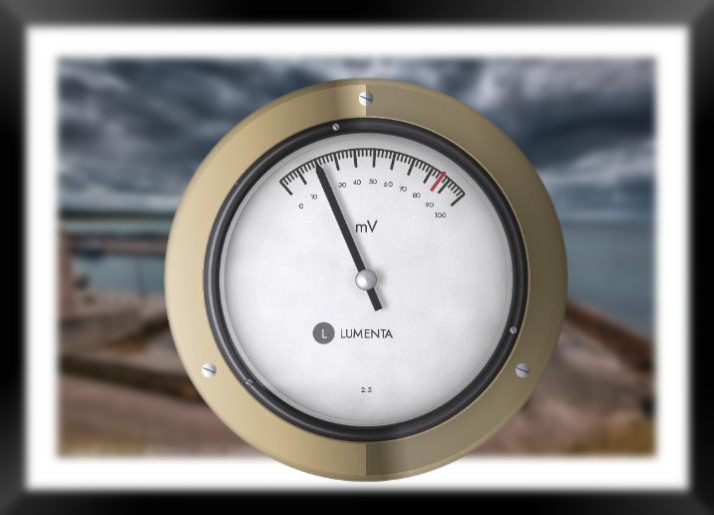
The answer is value=20 unit=mV
